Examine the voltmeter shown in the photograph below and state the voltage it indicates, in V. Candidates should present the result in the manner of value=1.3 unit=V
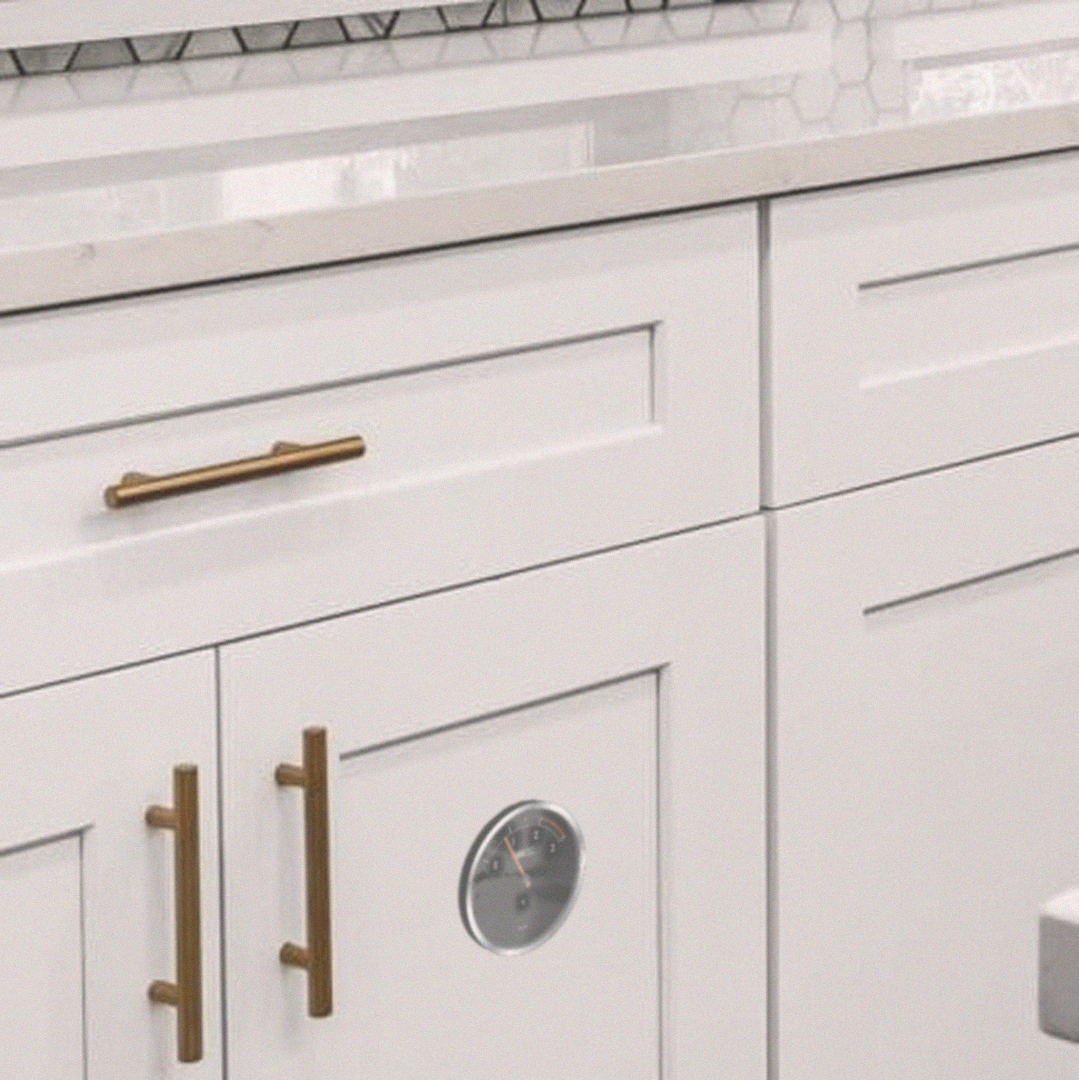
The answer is value=0.75 unit=V
